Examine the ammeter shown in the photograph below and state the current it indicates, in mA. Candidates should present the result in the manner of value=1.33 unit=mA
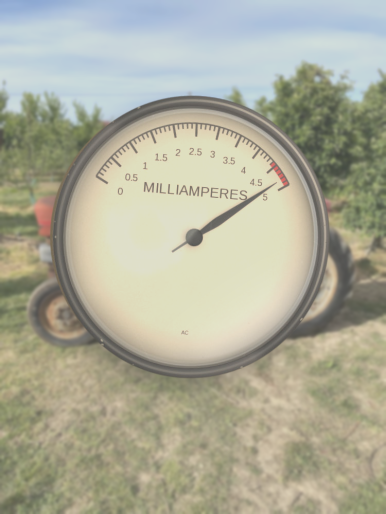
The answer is value=4.8 unit=mA
